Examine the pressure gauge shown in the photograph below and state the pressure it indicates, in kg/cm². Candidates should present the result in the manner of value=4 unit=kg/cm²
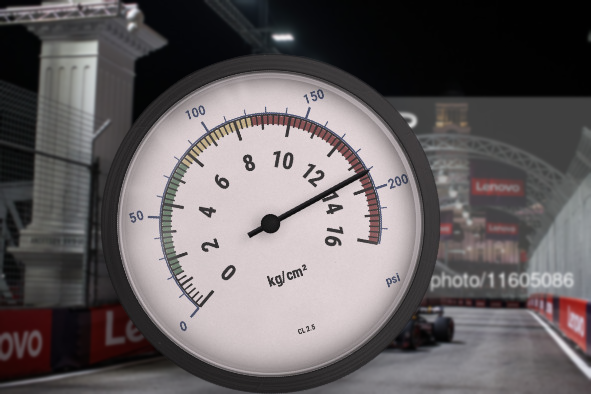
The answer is value=13.4 unit=kg/cm²
